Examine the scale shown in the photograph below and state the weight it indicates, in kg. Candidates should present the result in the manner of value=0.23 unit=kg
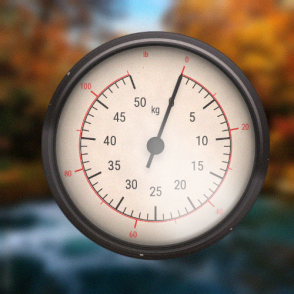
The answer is value=0 unit=kg
